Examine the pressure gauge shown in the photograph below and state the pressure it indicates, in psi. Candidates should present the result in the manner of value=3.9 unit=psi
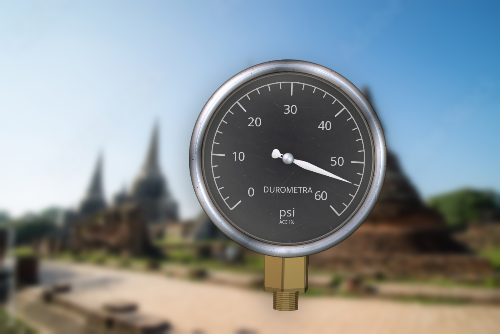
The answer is value=54 unit=psi
